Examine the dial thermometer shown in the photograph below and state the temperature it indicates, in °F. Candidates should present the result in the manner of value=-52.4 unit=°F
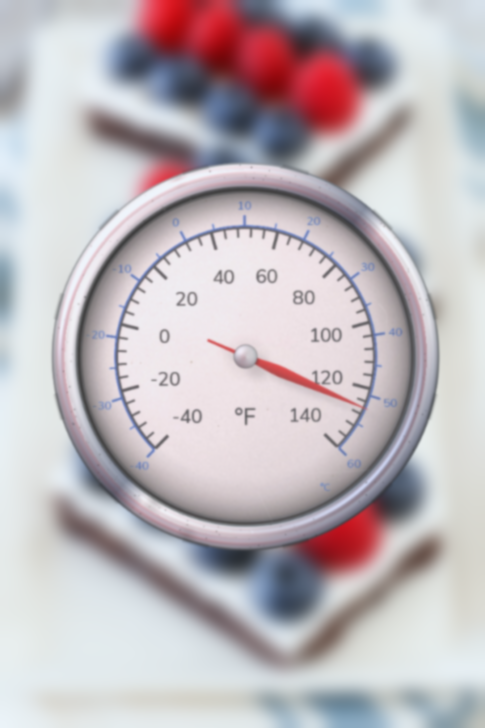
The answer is value=126 unit=°F
